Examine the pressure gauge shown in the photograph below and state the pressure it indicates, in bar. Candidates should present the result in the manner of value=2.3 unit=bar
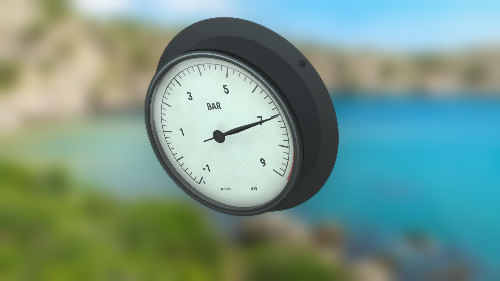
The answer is value=7 unit=bar
